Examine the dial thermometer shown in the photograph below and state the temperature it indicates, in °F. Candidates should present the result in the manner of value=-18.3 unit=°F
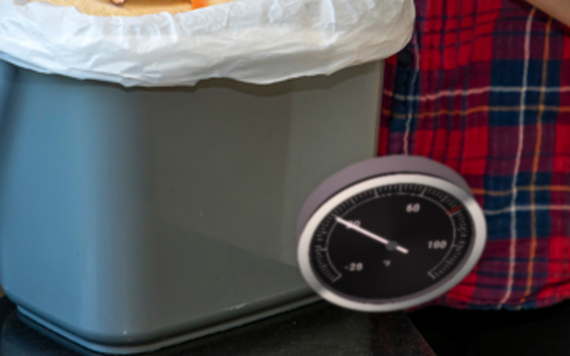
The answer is value=20 unit=°F
